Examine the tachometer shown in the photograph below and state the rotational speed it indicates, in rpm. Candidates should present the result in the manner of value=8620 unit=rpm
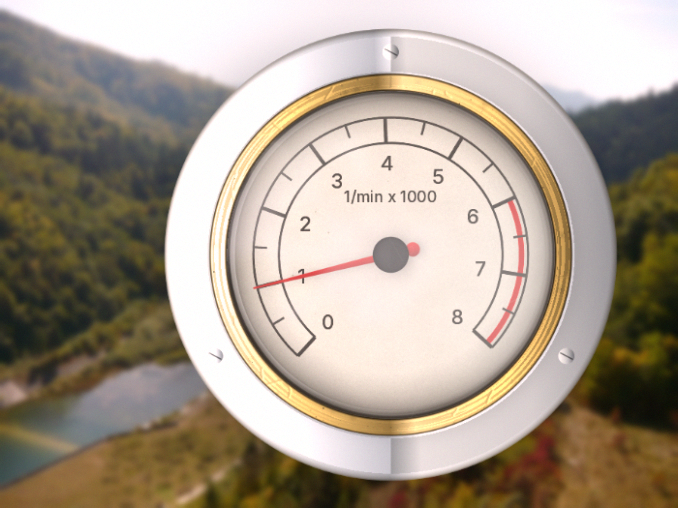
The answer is value=1000 unit=rpm
